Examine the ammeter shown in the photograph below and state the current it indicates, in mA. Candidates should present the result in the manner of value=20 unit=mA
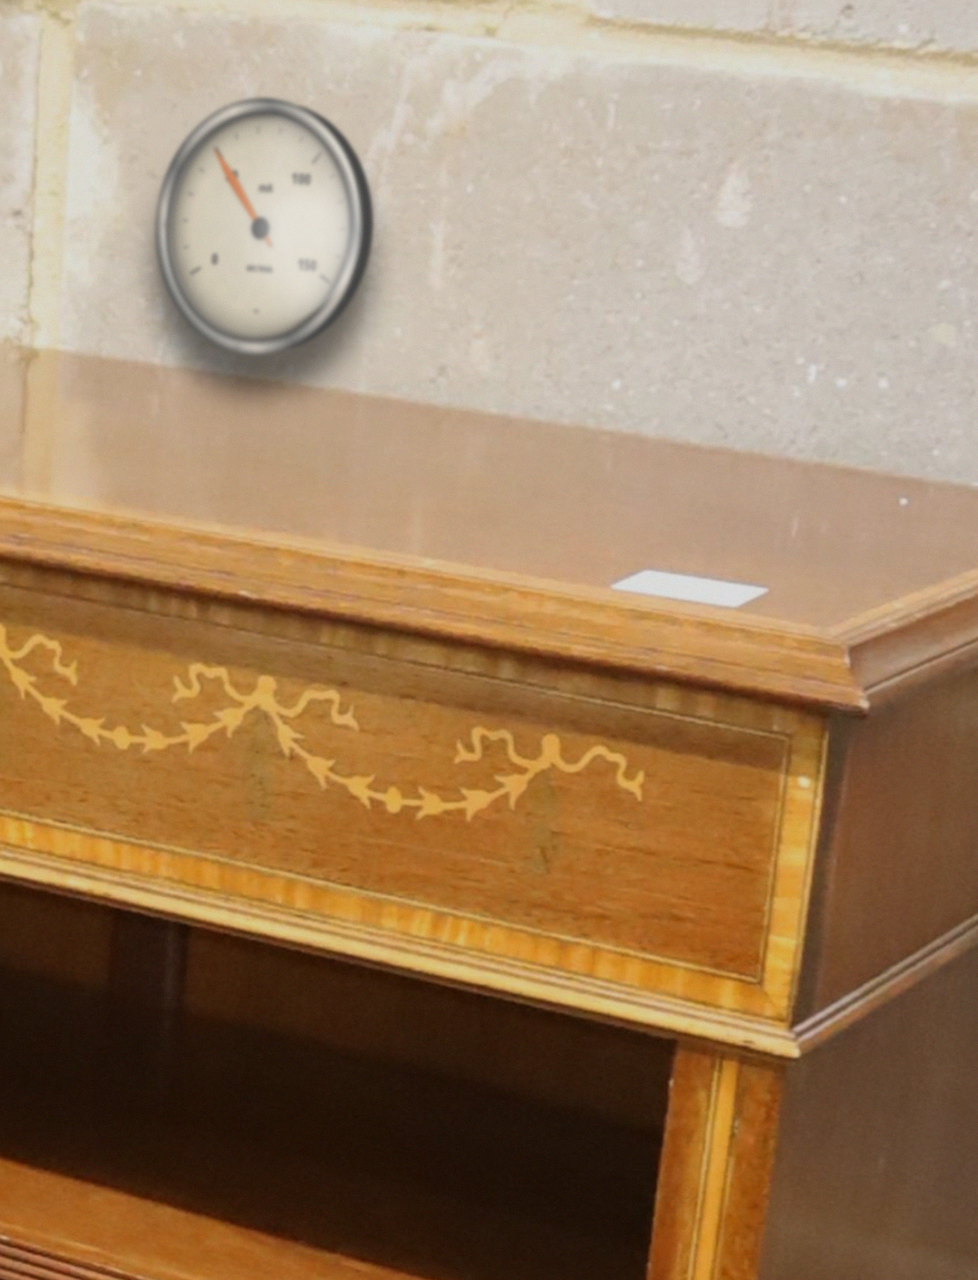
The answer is value=50 unit=mA
